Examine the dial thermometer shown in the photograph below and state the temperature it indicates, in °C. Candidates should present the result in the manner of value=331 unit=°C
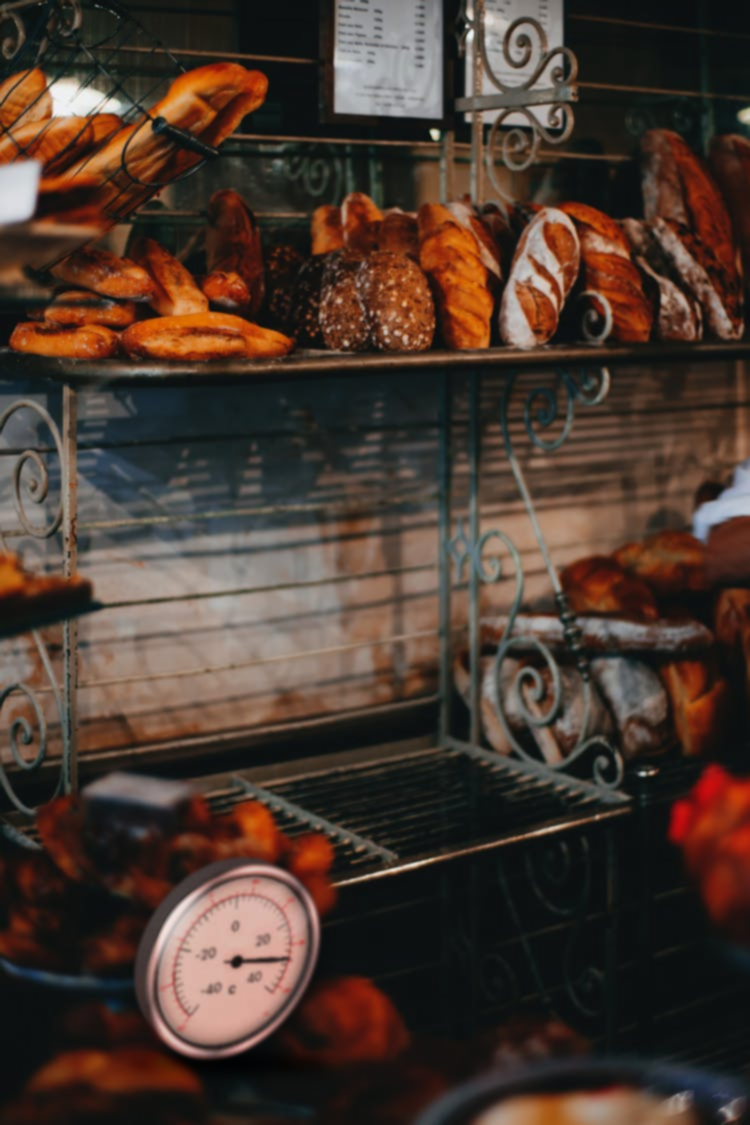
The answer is value=30 unit=°C
